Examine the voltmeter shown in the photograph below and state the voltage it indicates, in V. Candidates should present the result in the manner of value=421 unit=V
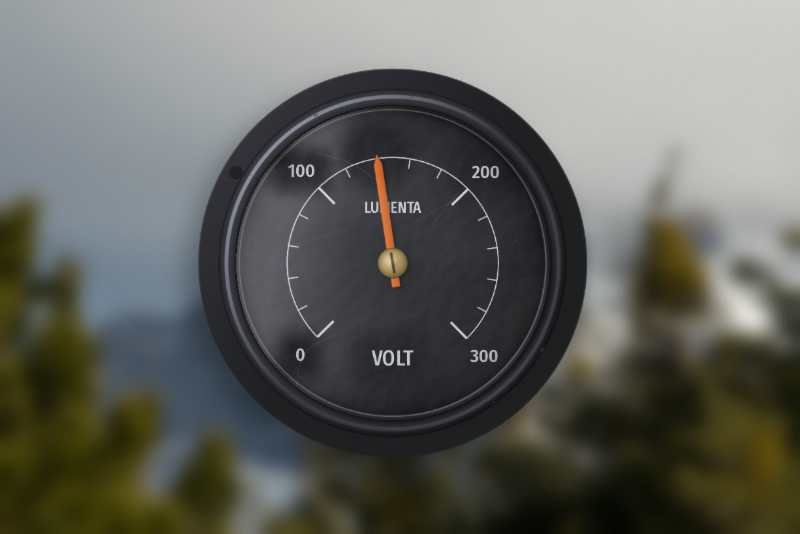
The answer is value=140 unit=V
